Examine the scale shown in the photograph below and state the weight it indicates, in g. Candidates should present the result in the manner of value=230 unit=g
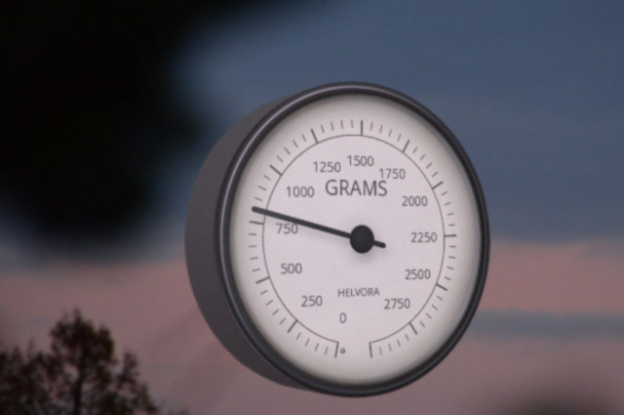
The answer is value=800 unit=g
